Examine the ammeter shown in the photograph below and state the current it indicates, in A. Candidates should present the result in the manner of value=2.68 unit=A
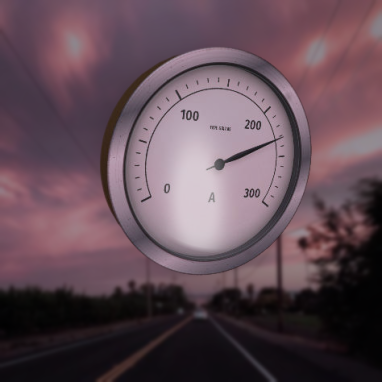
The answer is value=230 unit=A
